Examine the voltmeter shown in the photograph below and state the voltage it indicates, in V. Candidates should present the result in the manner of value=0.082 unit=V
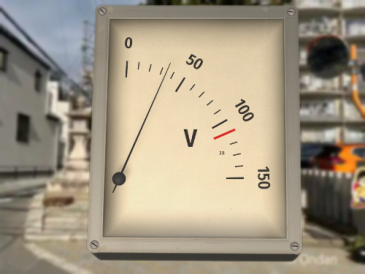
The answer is value=35 unit=V
